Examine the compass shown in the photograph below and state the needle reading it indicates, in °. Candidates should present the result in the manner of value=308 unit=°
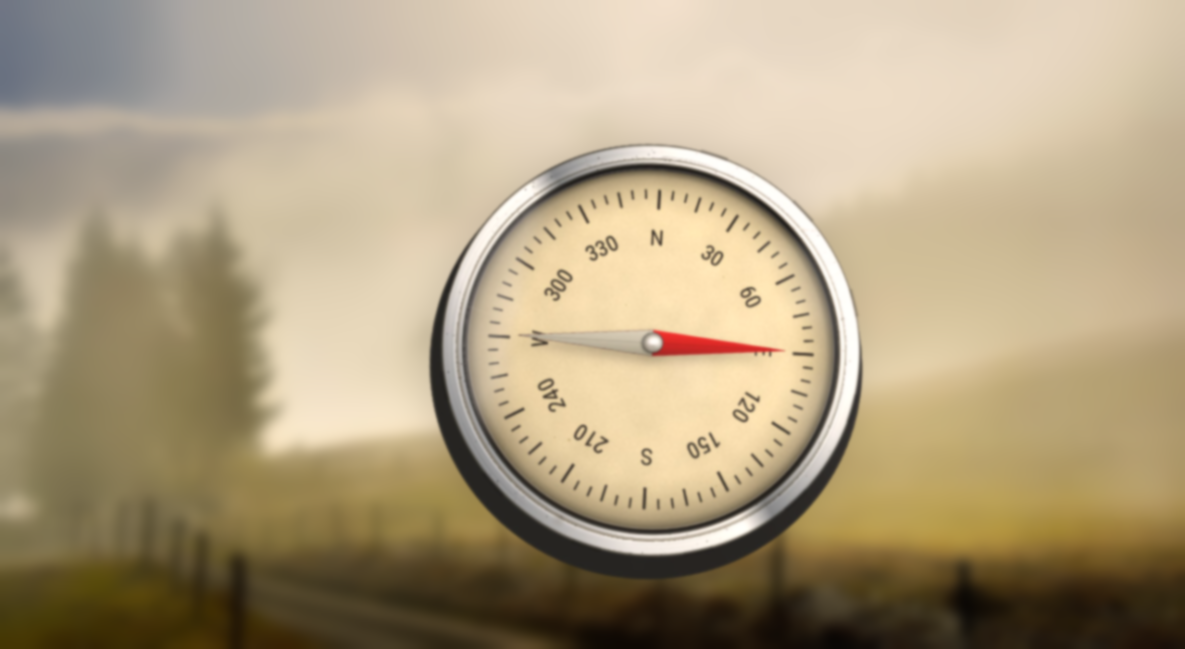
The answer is value=90 unit=°
